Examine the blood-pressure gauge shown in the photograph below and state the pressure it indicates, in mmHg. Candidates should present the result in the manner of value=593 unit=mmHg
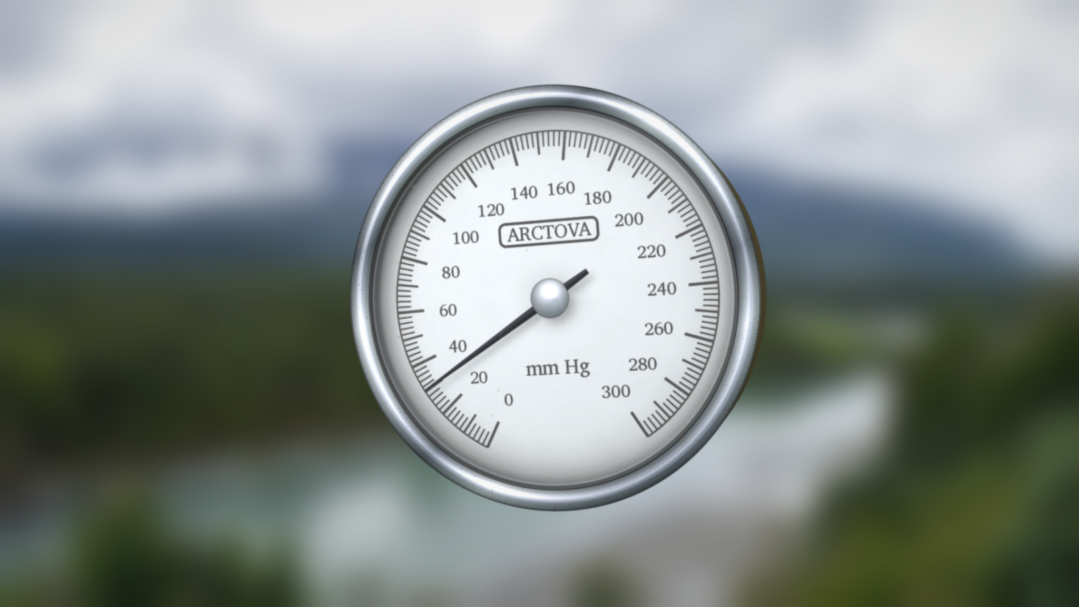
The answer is value=30 unit=mmHg
